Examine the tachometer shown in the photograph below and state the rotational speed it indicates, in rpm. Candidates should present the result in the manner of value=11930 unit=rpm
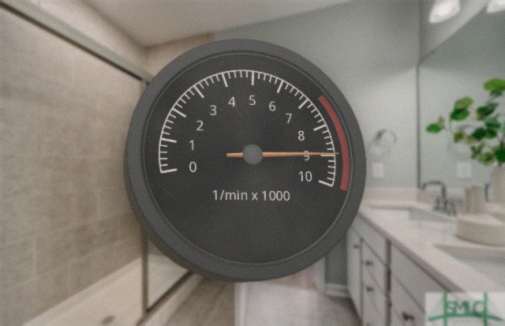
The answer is value=9000 unit=rpm
